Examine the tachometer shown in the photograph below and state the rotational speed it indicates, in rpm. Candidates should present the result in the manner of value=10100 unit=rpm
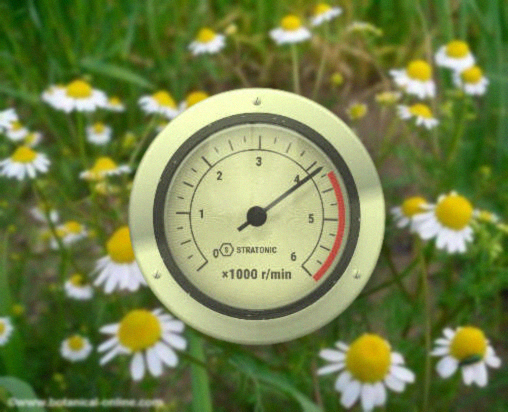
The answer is value=4125 unit=rpm
